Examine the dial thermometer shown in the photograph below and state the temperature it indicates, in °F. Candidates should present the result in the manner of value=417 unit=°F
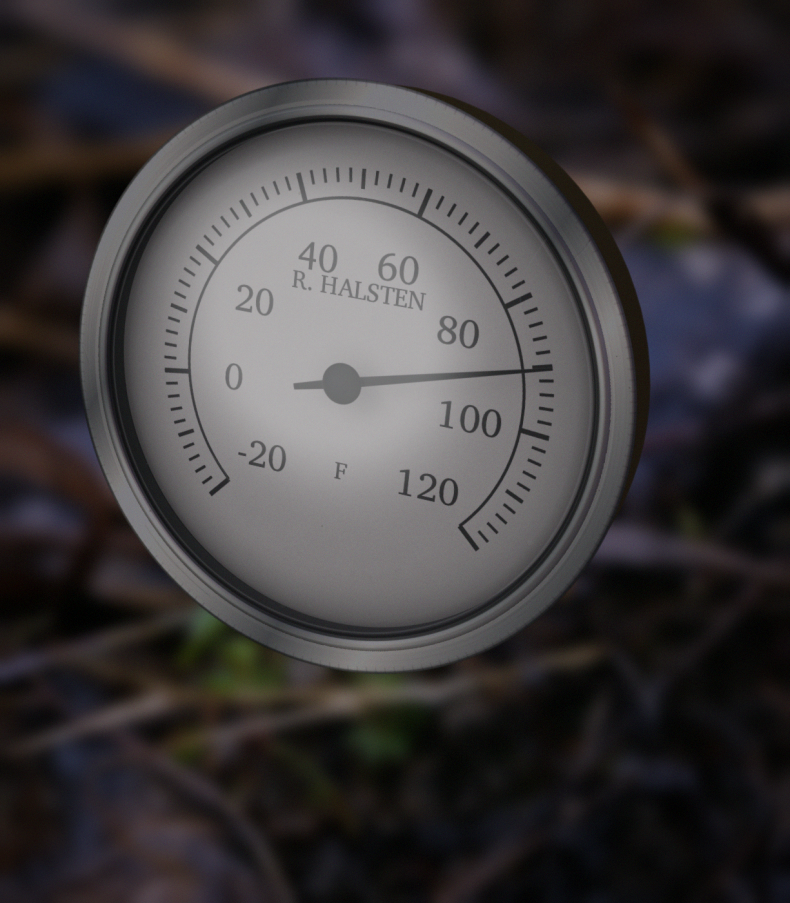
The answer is value=90 unit=°F
